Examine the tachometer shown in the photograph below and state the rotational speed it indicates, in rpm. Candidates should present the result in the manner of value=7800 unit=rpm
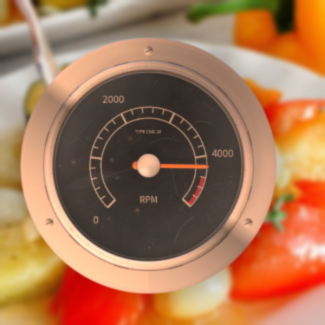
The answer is value=4200 unit=rpm
